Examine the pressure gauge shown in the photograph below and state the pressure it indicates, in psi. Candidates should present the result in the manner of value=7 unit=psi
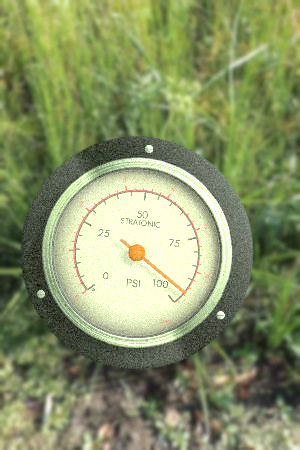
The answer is value=95 unit=psi
